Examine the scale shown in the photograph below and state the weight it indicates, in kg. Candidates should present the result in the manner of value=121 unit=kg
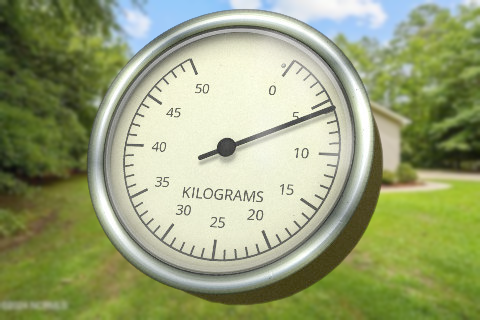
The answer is value=6 unit=kg
